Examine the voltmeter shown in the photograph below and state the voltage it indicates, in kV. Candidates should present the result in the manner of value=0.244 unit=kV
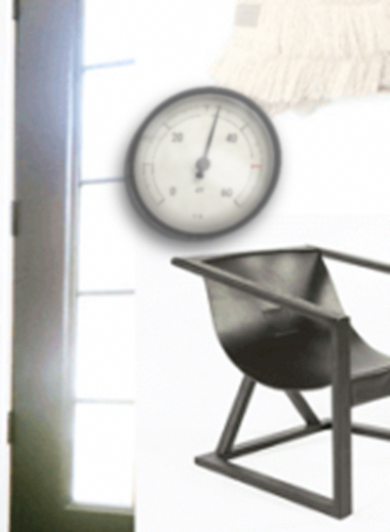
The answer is value=32.5 unit=kV
